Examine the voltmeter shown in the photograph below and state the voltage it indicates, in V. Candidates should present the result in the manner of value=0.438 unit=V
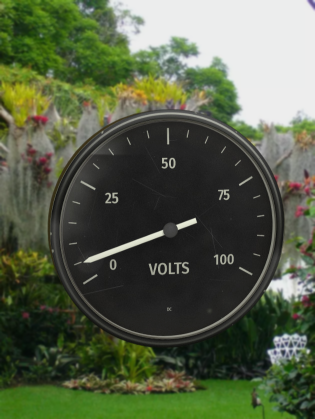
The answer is value=5 unit=V
